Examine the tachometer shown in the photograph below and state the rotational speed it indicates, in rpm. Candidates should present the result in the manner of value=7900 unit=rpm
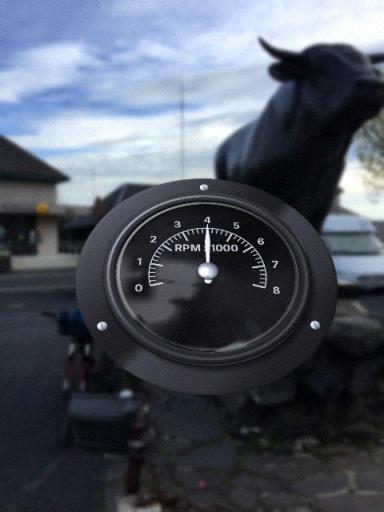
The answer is value=4000 unit=rpm
